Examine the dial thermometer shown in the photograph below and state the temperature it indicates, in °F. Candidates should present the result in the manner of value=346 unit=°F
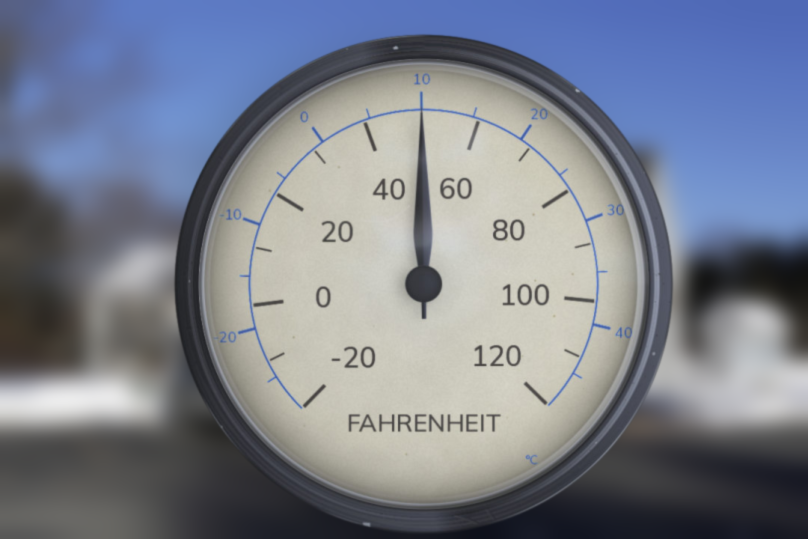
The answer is value=50 unit=°F
